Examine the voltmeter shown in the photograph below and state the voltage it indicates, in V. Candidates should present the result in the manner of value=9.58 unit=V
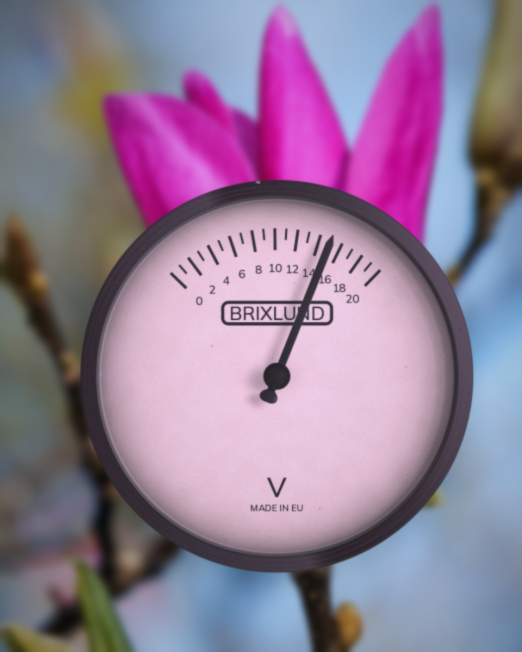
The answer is value=15 unit=V
